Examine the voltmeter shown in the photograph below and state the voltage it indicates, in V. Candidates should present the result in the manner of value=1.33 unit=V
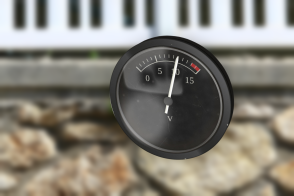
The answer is value=10 unit=V
